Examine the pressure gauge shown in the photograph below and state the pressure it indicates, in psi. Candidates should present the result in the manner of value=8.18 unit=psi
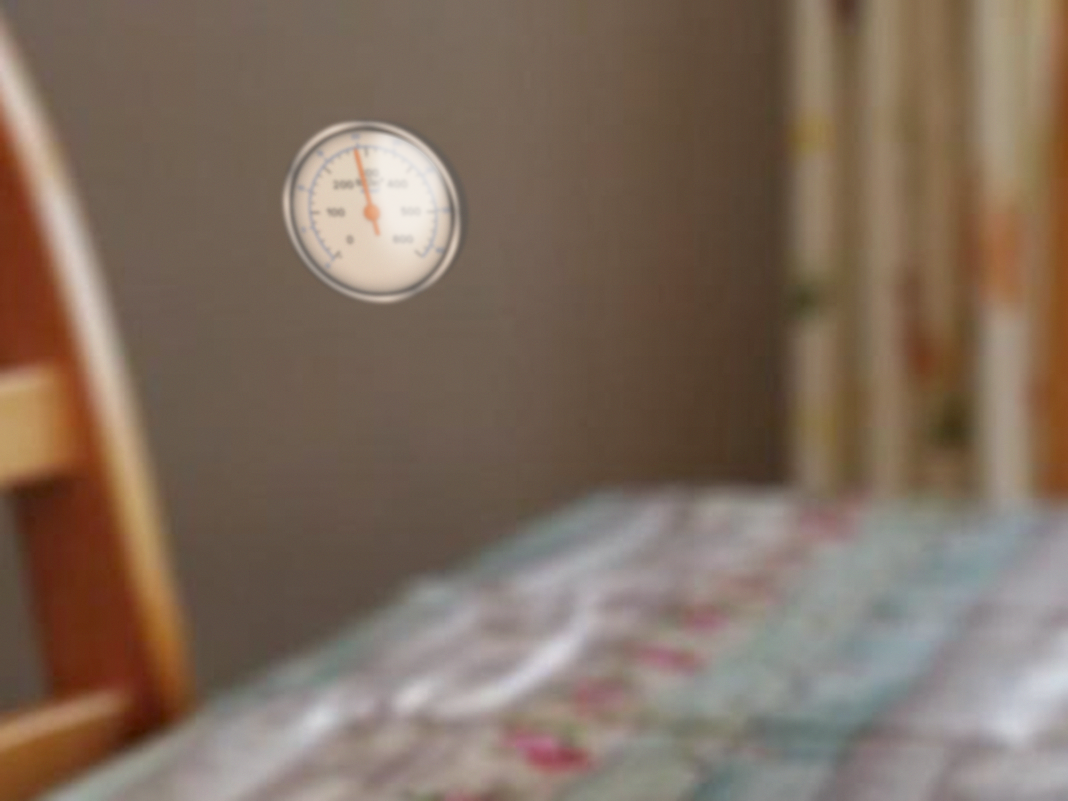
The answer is value=280 unit=psi
